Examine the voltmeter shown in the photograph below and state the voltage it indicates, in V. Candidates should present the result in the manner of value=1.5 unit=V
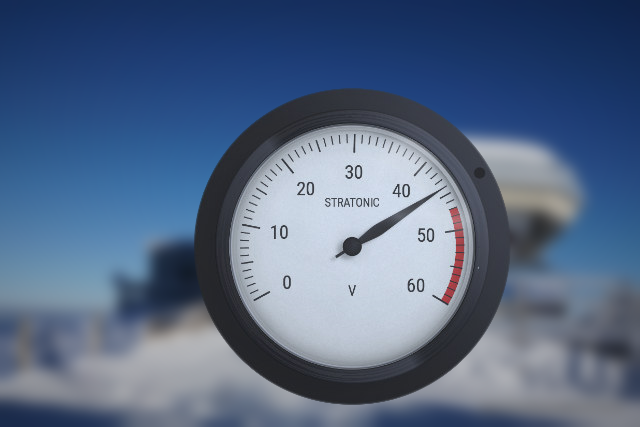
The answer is value=44 unit=V
